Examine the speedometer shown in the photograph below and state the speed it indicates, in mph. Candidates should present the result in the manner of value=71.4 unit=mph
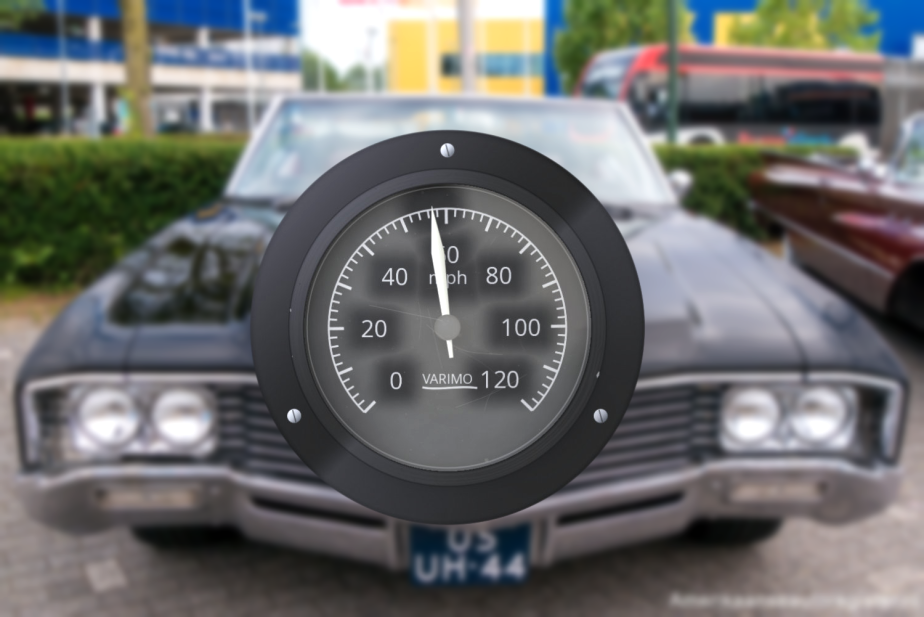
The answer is value=57 unit=mph
